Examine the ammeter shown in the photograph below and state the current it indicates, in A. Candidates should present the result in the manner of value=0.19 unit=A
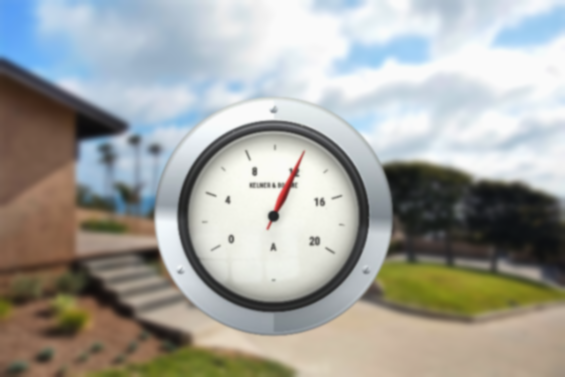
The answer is value=12 unit=A
